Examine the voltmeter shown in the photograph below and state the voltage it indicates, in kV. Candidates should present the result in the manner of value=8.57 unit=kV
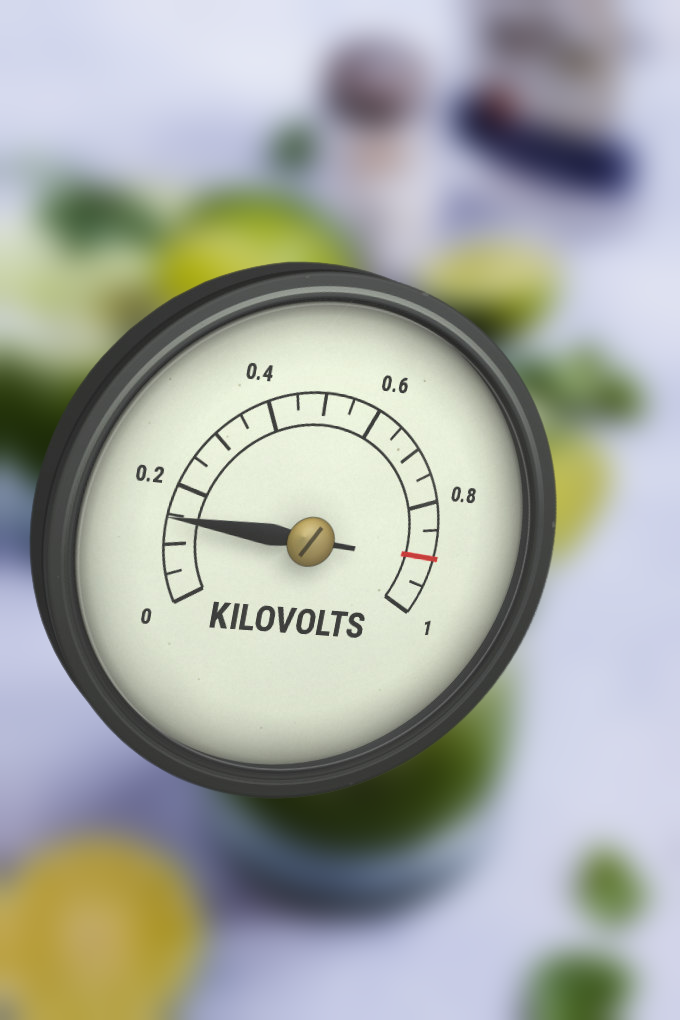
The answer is value=0.15 unit=kV
